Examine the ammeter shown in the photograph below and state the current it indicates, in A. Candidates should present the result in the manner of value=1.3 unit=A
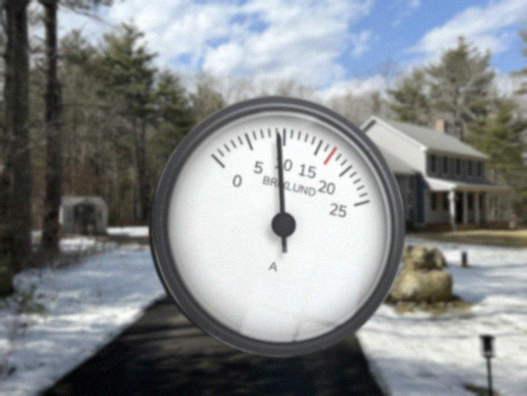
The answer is value=9 unit=A
